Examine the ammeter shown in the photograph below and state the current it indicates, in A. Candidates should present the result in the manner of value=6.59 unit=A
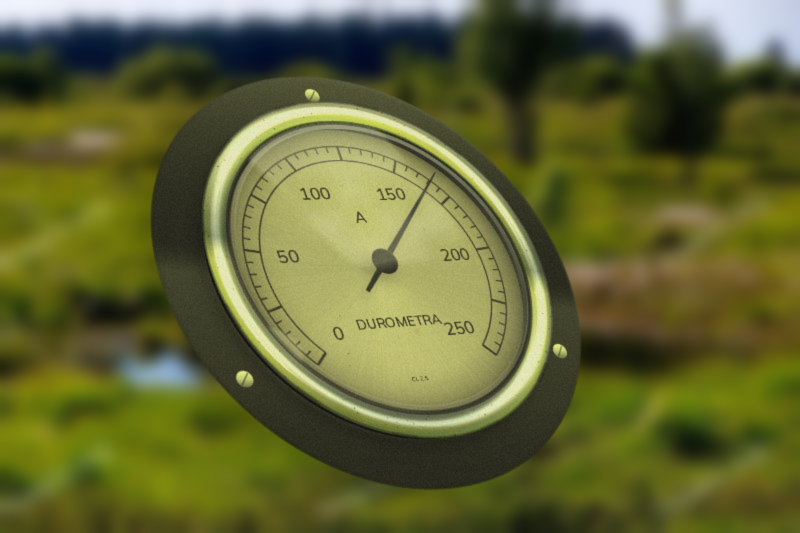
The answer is value=165 unit=A
